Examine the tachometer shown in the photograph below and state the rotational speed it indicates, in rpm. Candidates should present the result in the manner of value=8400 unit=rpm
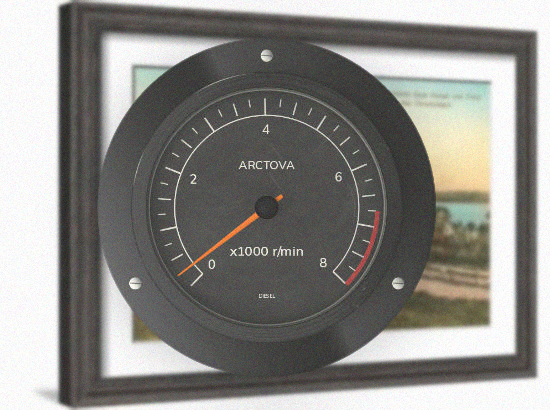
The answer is value=250 unit=rpm
